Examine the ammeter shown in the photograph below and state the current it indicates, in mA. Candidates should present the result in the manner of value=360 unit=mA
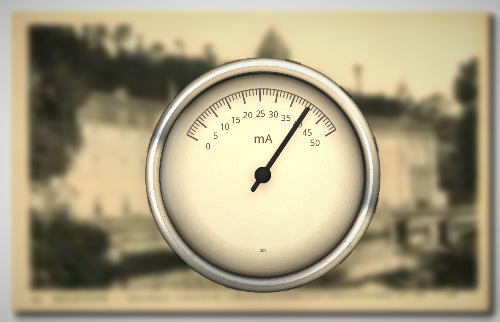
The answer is value=40 unit=mA
